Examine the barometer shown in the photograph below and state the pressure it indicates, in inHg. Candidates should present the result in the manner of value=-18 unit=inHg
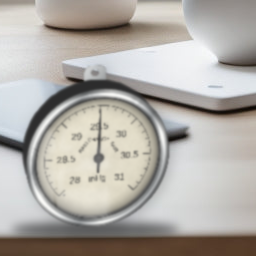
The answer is value=29.5 unit=inHg
